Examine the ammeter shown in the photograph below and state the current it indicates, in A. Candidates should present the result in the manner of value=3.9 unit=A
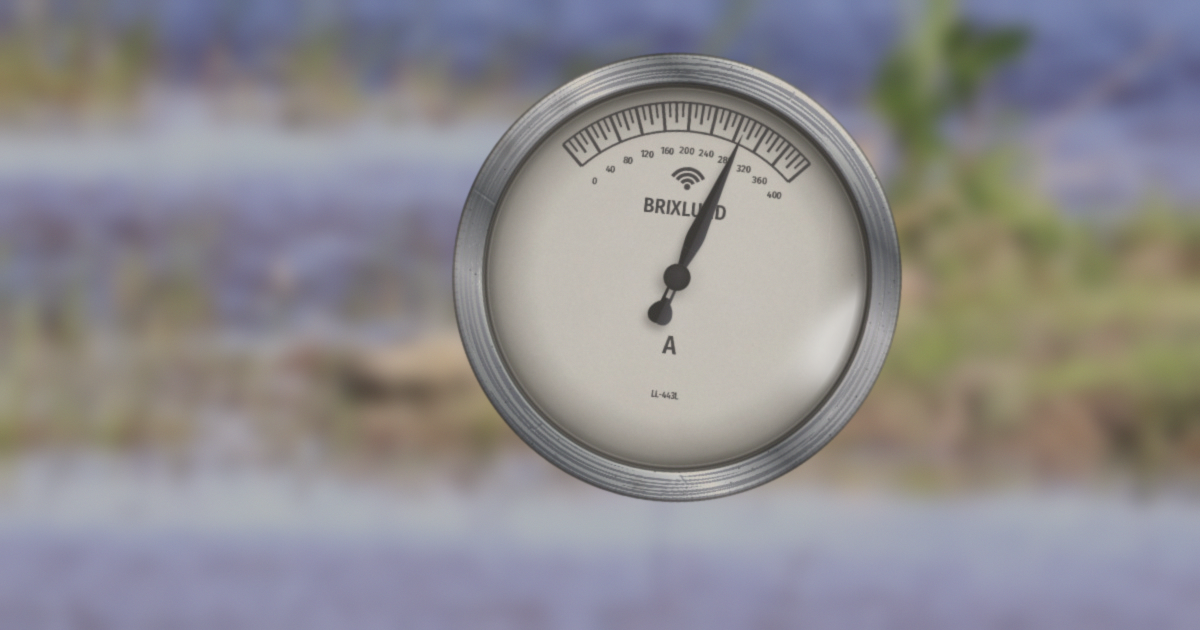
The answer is value=290 unit=A
